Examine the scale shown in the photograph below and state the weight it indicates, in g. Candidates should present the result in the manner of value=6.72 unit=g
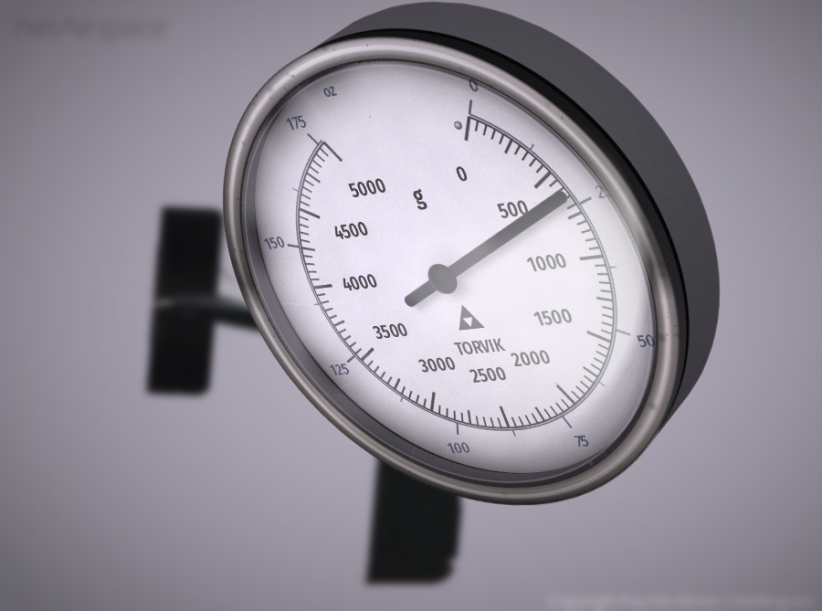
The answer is value=625 unit=g
